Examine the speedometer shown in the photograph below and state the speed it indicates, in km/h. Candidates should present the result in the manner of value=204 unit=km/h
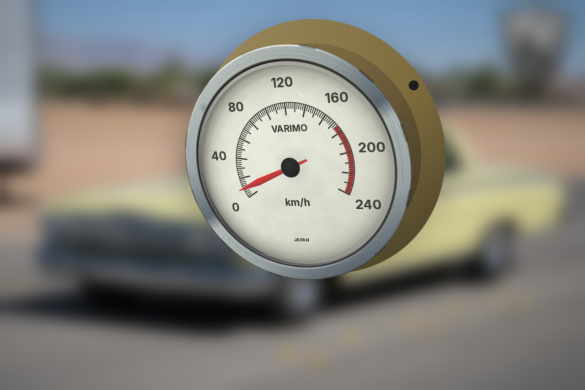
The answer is value=10 unit=km/h
